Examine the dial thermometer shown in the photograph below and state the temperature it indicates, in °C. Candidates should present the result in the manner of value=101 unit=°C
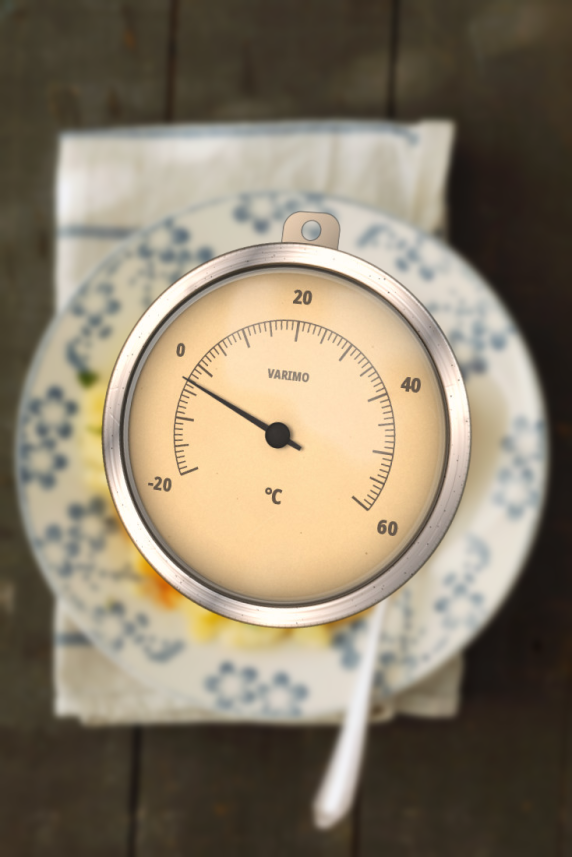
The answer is value=-3 unit=°C
